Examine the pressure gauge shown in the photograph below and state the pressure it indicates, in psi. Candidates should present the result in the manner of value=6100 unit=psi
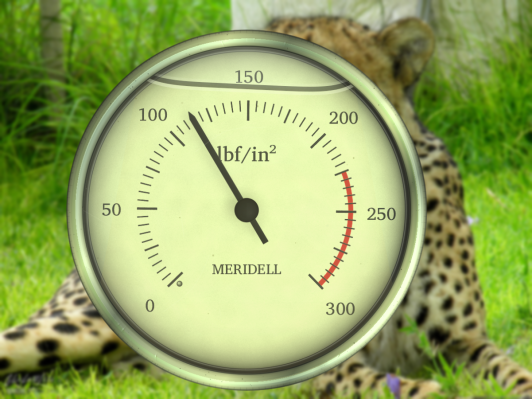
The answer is value=115 unit=psi
